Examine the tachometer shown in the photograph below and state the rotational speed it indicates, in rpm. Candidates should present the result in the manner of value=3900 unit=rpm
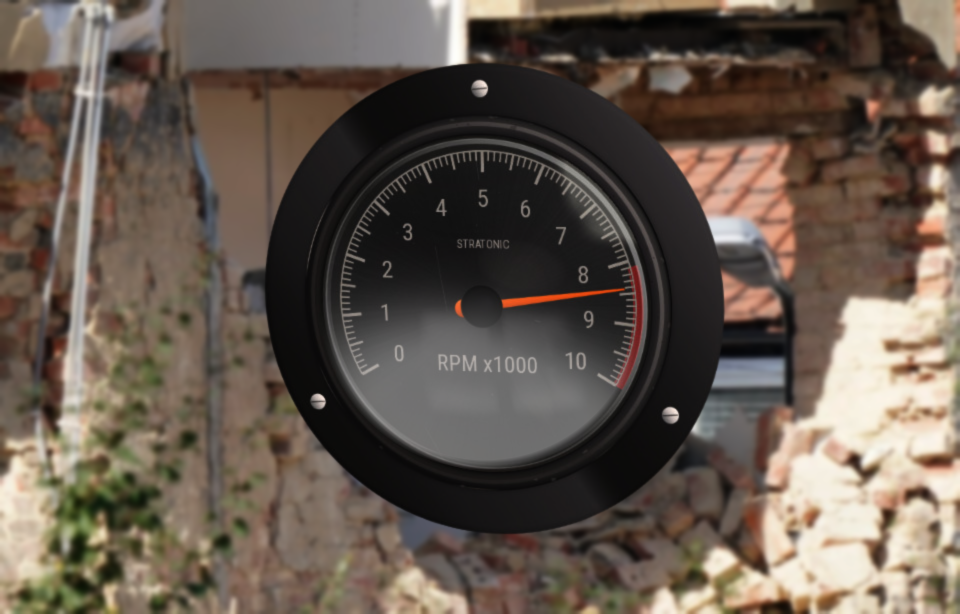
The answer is value=8400 unit=rpm
